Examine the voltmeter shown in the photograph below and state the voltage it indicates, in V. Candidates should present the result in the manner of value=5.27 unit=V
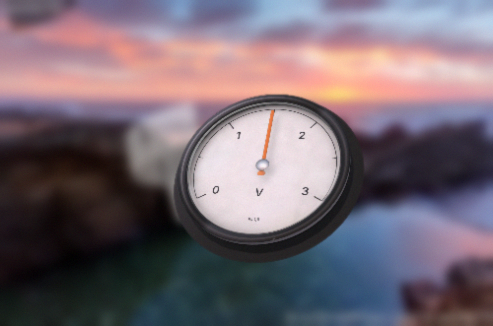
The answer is value=1.5 unit=V
